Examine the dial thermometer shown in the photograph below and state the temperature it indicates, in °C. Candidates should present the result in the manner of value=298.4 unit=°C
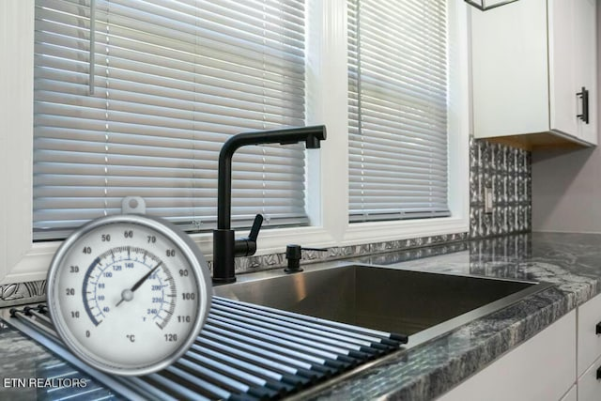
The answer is value=80 unit=°C
